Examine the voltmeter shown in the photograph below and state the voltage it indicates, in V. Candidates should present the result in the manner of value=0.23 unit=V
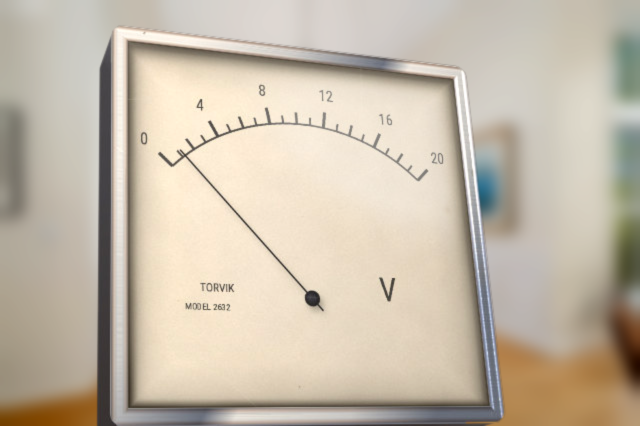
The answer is value=1 unit=V
